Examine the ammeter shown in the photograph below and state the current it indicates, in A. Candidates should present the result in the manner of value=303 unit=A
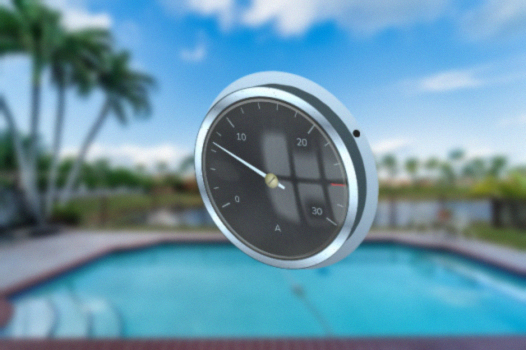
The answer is value=7 unit=A
